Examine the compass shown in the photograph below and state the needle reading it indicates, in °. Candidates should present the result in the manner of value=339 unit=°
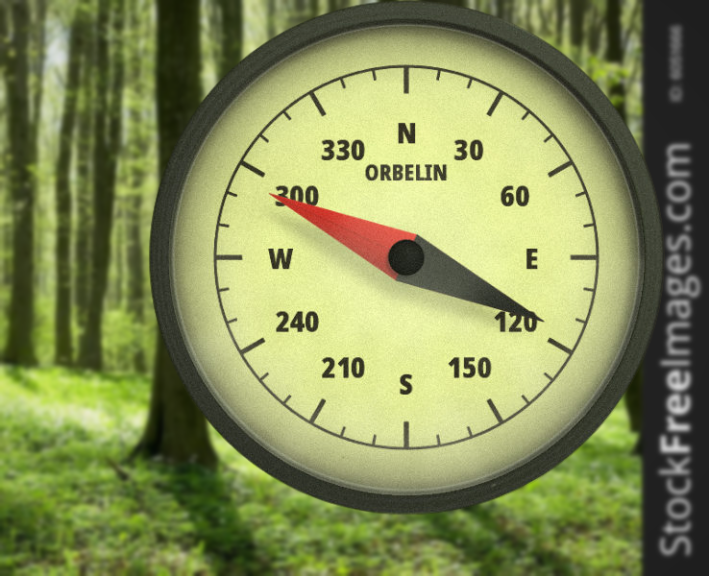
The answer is value=295 unit=°
